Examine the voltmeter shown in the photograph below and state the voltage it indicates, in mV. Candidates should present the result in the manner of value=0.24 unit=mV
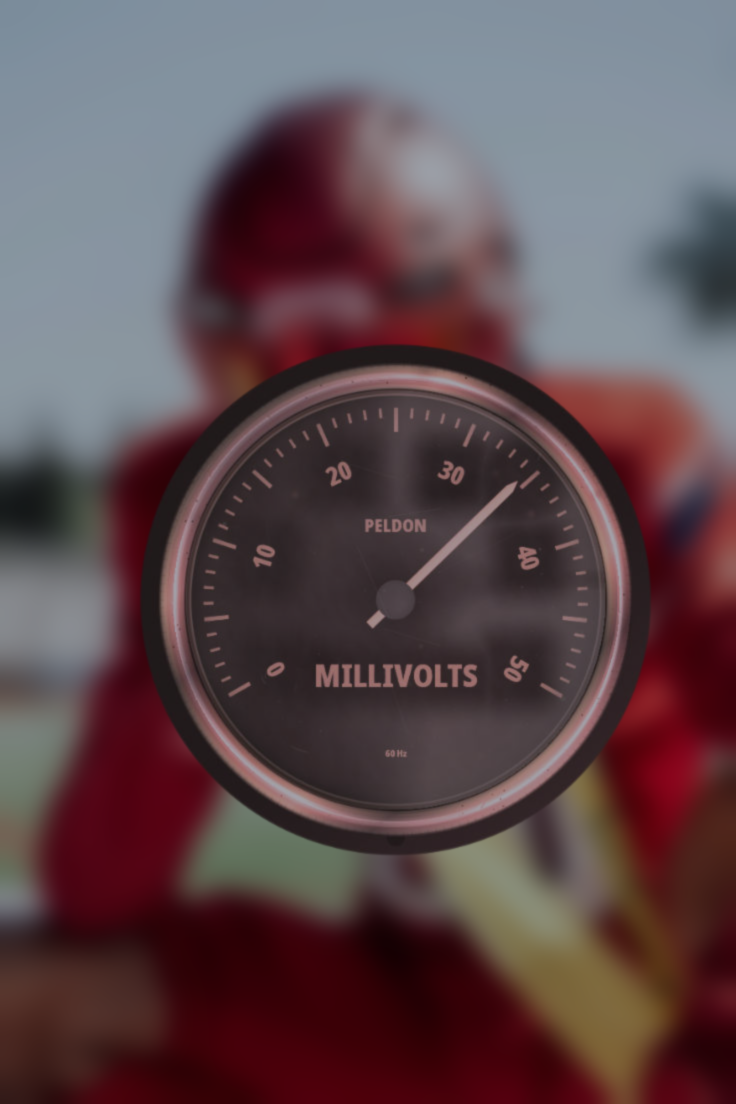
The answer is value=34.5 unit=mV
